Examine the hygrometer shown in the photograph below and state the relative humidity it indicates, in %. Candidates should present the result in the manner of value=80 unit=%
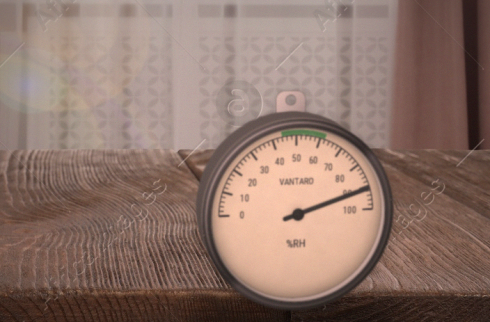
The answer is value=90 unit=%
